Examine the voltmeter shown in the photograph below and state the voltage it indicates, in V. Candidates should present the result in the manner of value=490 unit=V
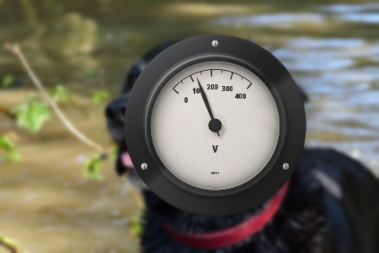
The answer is value=125 unit=V
